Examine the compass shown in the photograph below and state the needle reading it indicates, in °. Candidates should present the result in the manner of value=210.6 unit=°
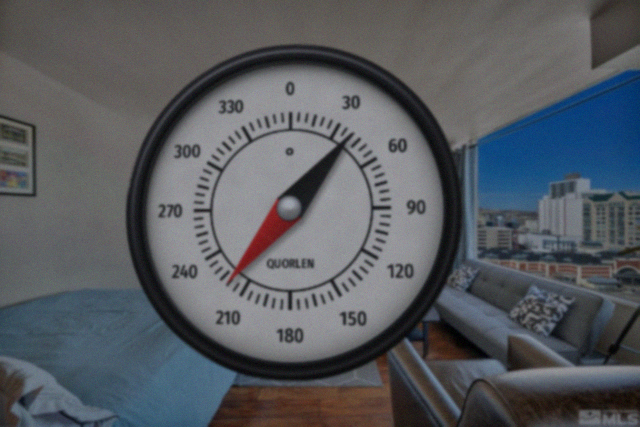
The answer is value=220 unit=°
